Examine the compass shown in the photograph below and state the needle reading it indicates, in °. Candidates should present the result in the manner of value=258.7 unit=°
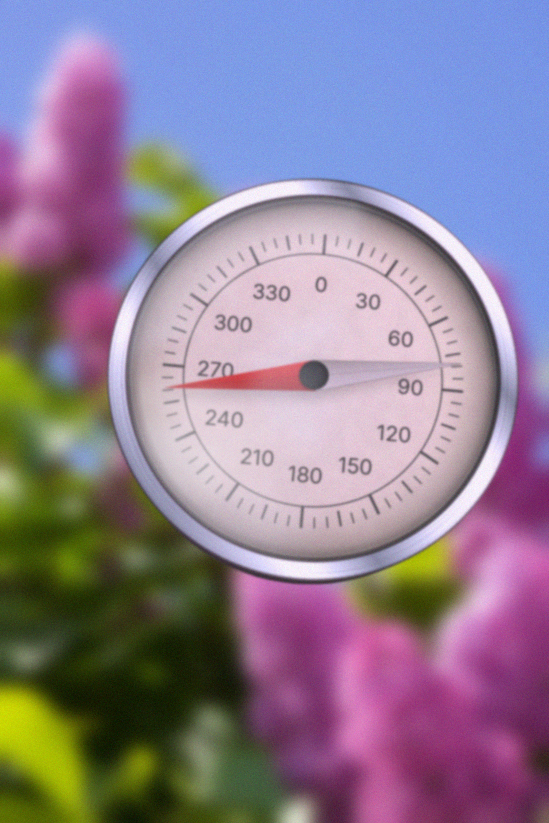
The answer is value=260 unit=°
